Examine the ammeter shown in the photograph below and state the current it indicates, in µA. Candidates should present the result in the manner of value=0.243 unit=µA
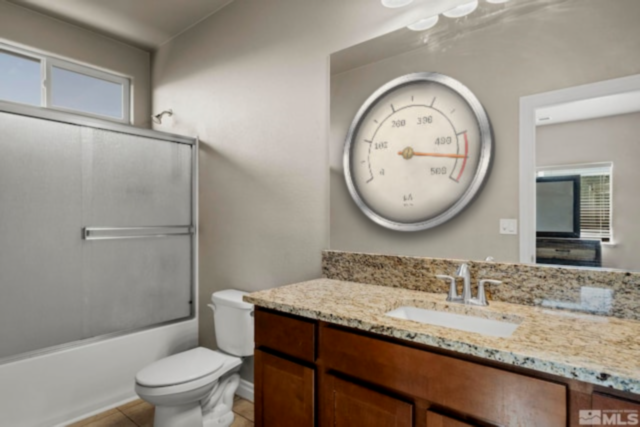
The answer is value=450 unit=µA
